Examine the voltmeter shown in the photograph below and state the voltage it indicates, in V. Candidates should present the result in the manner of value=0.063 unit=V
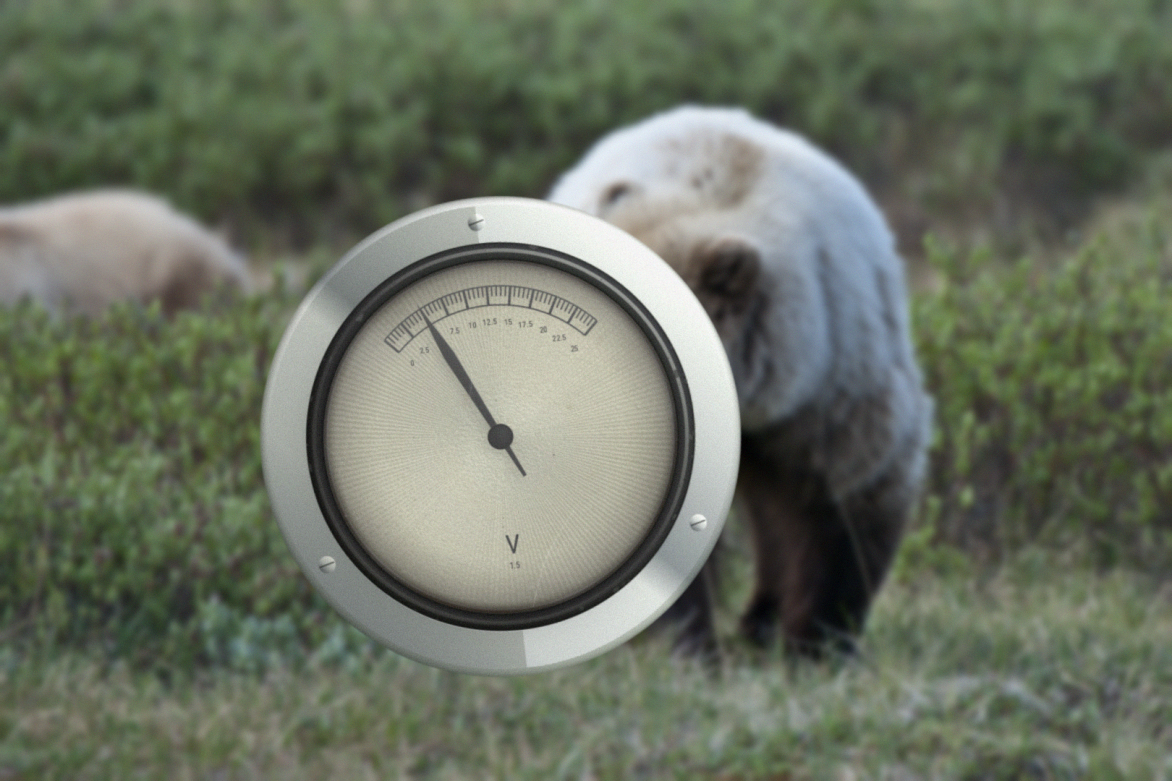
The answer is value=5 unit=V
